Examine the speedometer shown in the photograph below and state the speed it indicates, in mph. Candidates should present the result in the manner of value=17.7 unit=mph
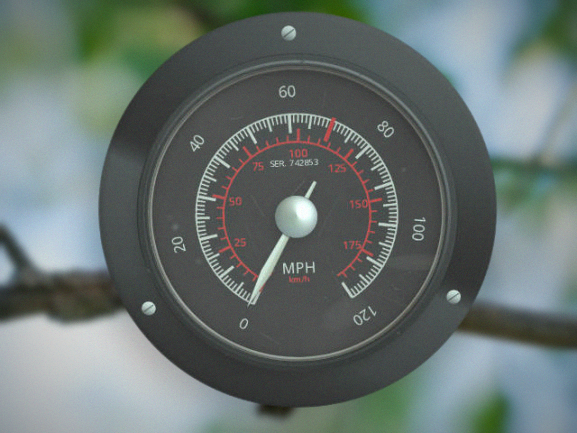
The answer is value=1 unit=mph
